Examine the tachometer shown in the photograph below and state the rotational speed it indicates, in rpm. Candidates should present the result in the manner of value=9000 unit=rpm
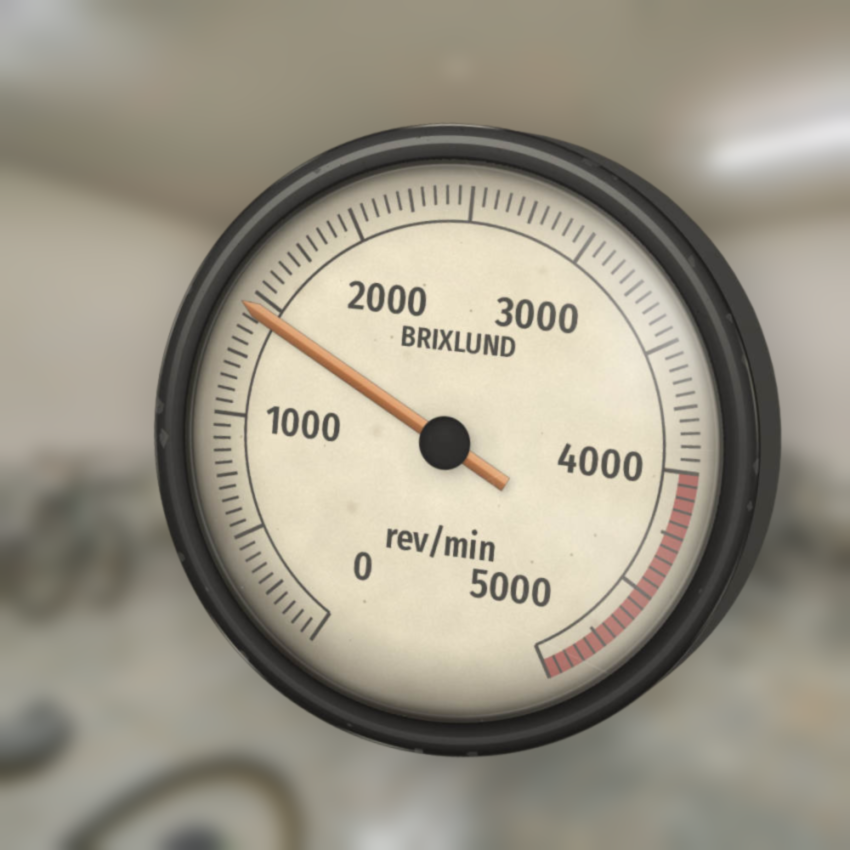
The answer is value=1450 unit=rpm
